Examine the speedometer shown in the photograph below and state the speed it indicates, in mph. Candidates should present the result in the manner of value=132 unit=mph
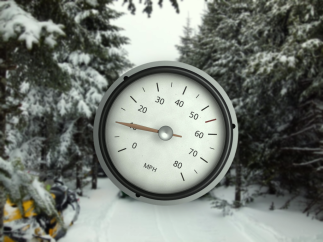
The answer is value=10 unit=mph
